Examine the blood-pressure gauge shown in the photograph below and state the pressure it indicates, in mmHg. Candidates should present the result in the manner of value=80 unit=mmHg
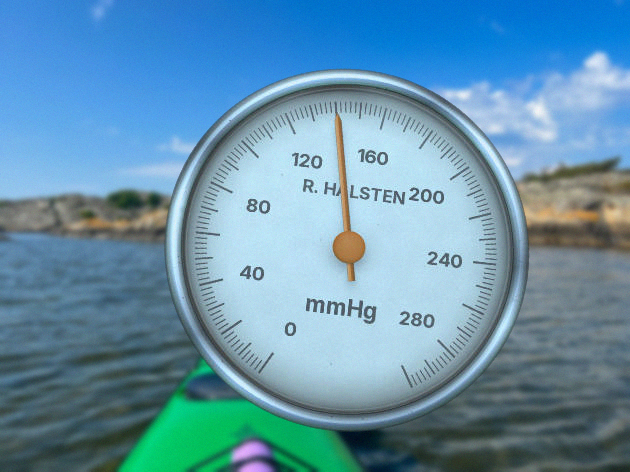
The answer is value=140 unit=mmHg
